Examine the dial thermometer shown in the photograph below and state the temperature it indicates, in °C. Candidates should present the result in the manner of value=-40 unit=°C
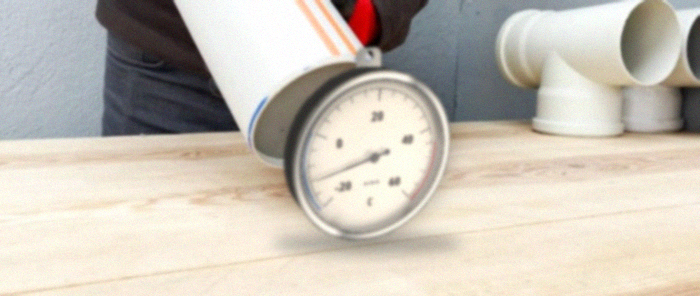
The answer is value=-12 unit=°C
